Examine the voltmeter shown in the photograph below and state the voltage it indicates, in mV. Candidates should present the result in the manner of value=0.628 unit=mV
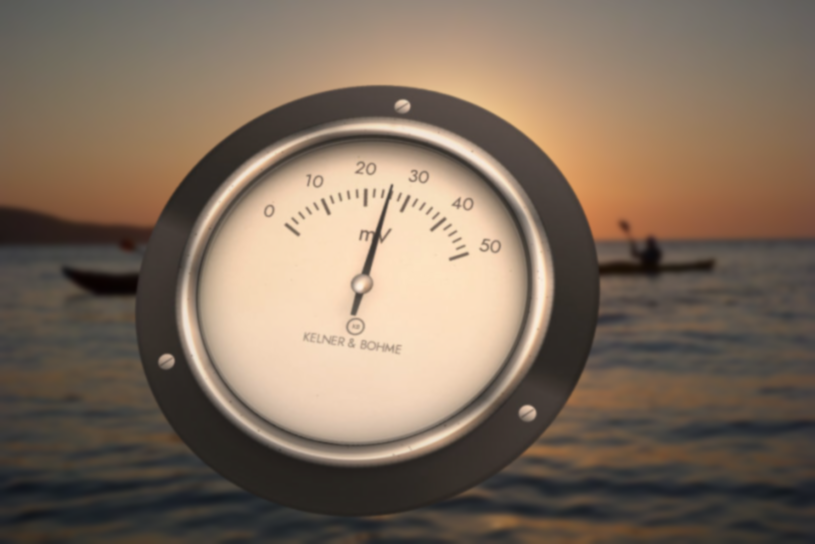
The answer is value=26 unit=mV
